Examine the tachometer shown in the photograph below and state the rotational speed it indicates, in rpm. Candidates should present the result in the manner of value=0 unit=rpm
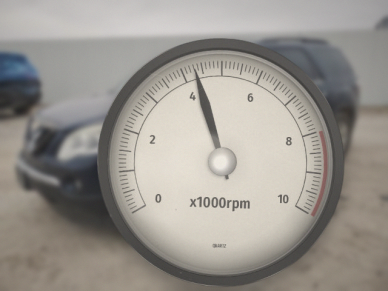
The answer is value=4300 unit=rpm
